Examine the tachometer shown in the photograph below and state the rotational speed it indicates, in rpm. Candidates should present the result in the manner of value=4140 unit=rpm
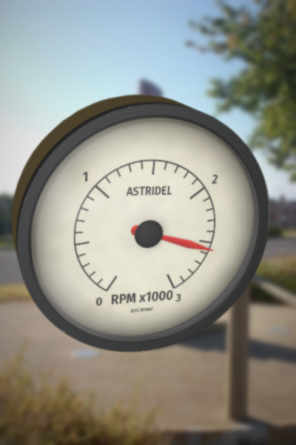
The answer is value=2550 unit=rpm
